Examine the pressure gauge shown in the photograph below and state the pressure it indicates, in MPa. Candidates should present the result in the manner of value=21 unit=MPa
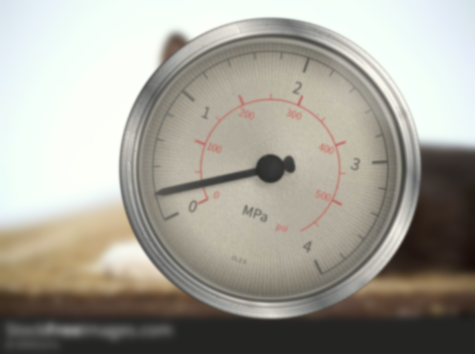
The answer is value=0.2 unit=MPa
